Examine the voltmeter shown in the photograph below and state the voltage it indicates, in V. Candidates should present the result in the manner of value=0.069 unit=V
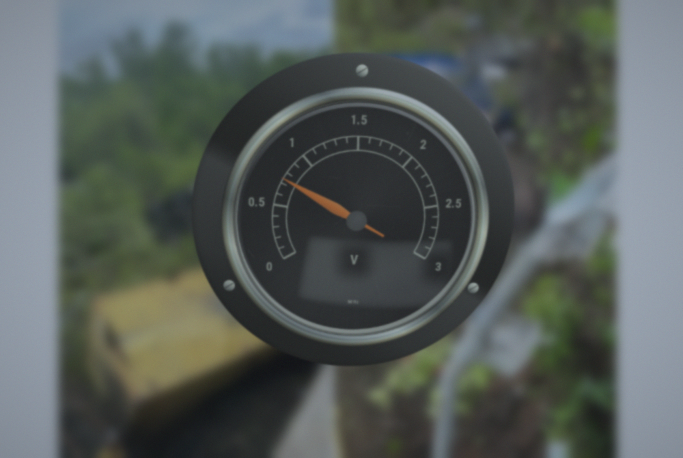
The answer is value=0.75 unit=V
